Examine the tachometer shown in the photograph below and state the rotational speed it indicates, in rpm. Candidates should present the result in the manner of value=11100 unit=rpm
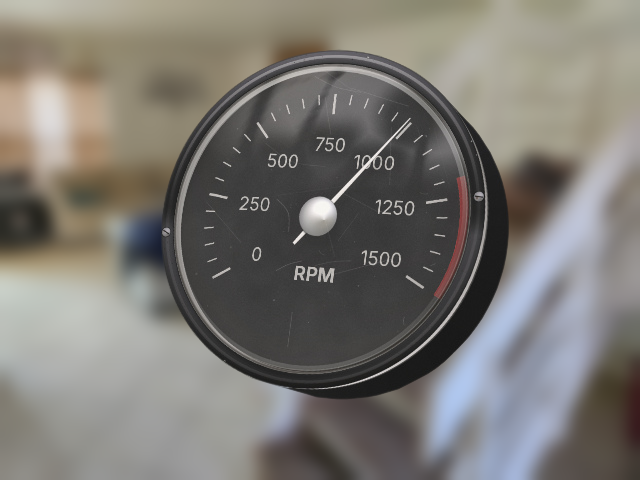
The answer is value=1000 unit=rpm
